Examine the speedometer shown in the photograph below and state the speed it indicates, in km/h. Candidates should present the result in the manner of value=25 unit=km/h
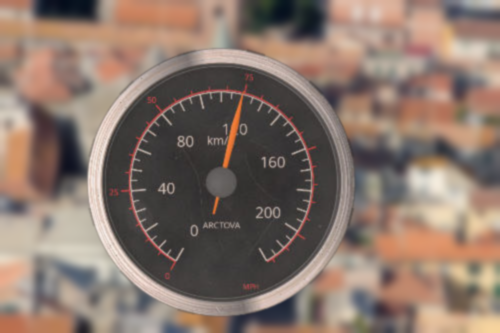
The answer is value=120 unit=km/h
